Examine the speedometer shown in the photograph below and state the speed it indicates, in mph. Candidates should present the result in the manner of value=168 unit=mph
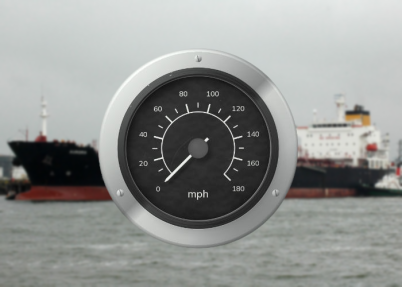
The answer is value=0 unit=mph
